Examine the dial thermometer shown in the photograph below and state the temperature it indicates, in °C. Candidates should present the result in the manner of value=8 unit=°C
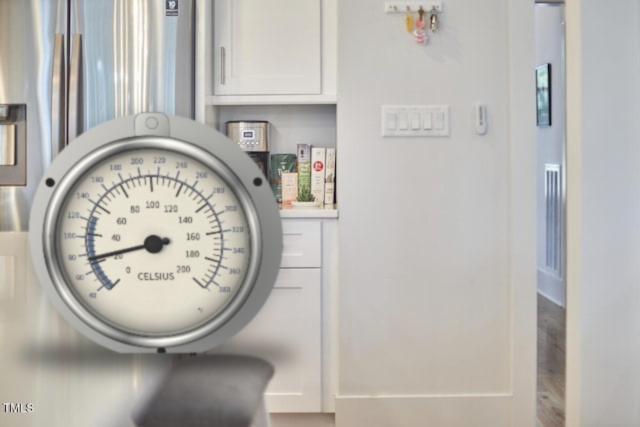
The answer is value=24 unit=°C
